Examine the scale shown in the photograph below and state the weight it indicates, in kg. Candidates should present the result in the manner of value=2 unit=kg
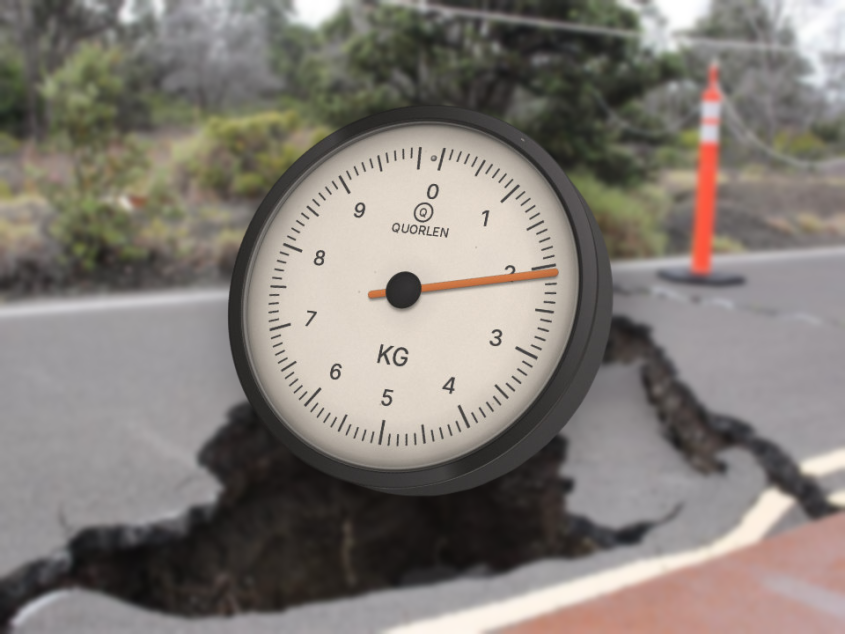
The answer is value=2.1 unit=kg
